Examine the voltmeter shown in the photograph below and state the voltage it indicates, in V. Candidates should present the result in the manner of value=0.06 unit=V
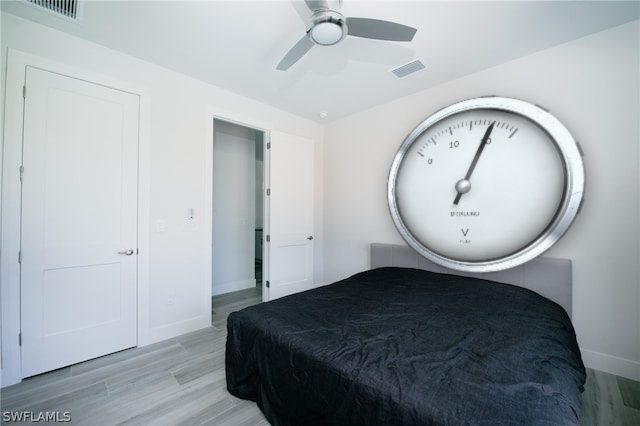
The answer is value=20 unit=V
